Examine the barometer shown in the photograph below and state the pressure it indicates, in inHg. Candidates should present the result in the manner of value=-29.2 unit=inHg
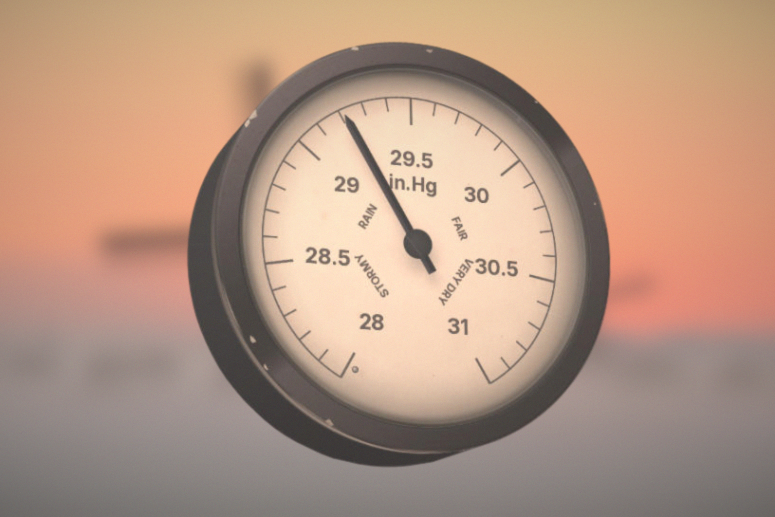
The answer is value=29.2 unit=inHg
